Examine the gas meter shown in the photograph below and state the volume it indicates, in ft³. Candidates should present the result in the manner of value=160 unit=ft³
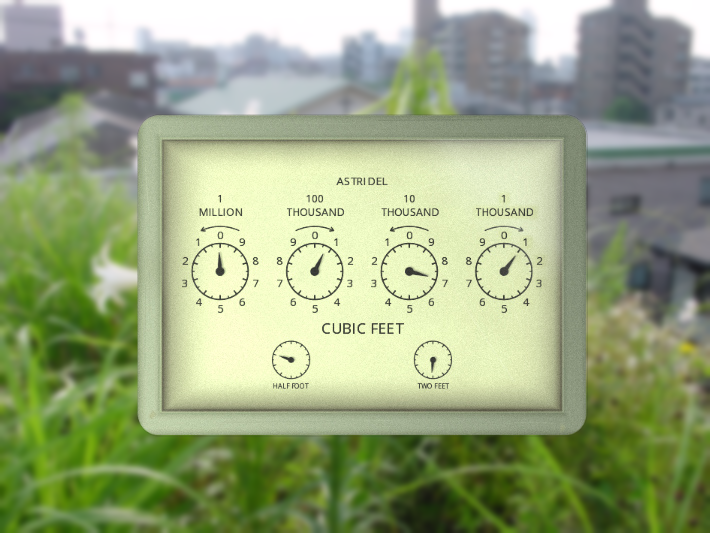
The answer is value=7100 unit=ft³
